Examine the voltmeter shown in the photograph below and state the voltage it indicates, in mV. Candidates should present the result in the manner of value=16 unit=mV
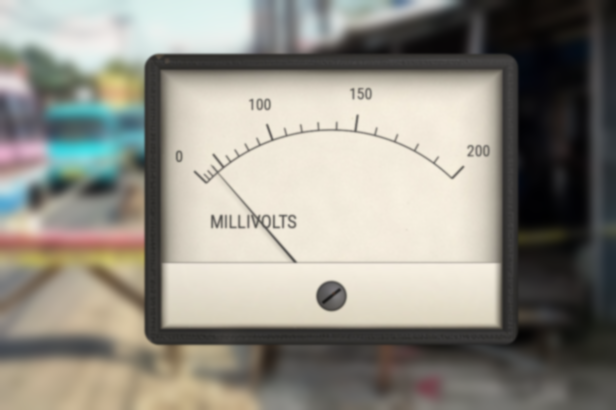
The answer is value=40 unit=mV
